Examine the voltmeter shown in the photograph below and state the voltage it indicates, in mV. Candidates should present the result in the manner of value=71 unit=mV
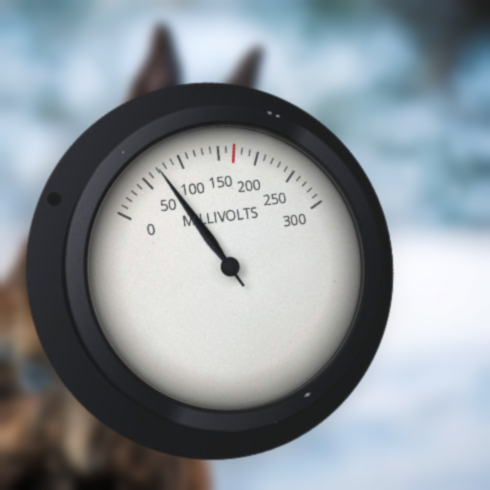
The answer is value=70 unit=mV
